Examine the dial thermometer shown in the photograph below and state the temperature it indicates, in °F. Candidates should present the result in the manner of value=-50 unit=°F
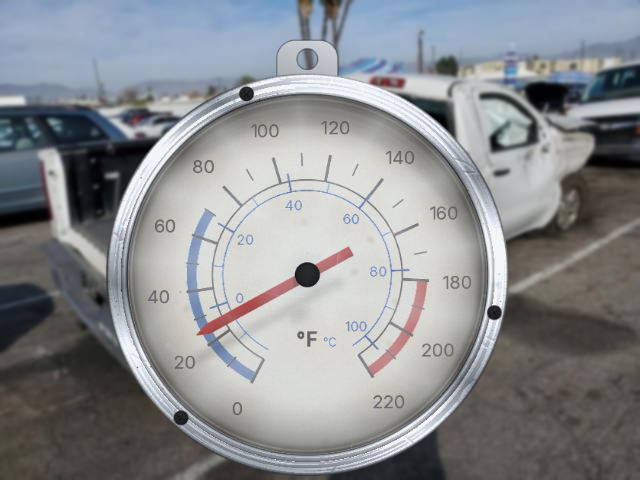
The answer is value=25 unit=°F
